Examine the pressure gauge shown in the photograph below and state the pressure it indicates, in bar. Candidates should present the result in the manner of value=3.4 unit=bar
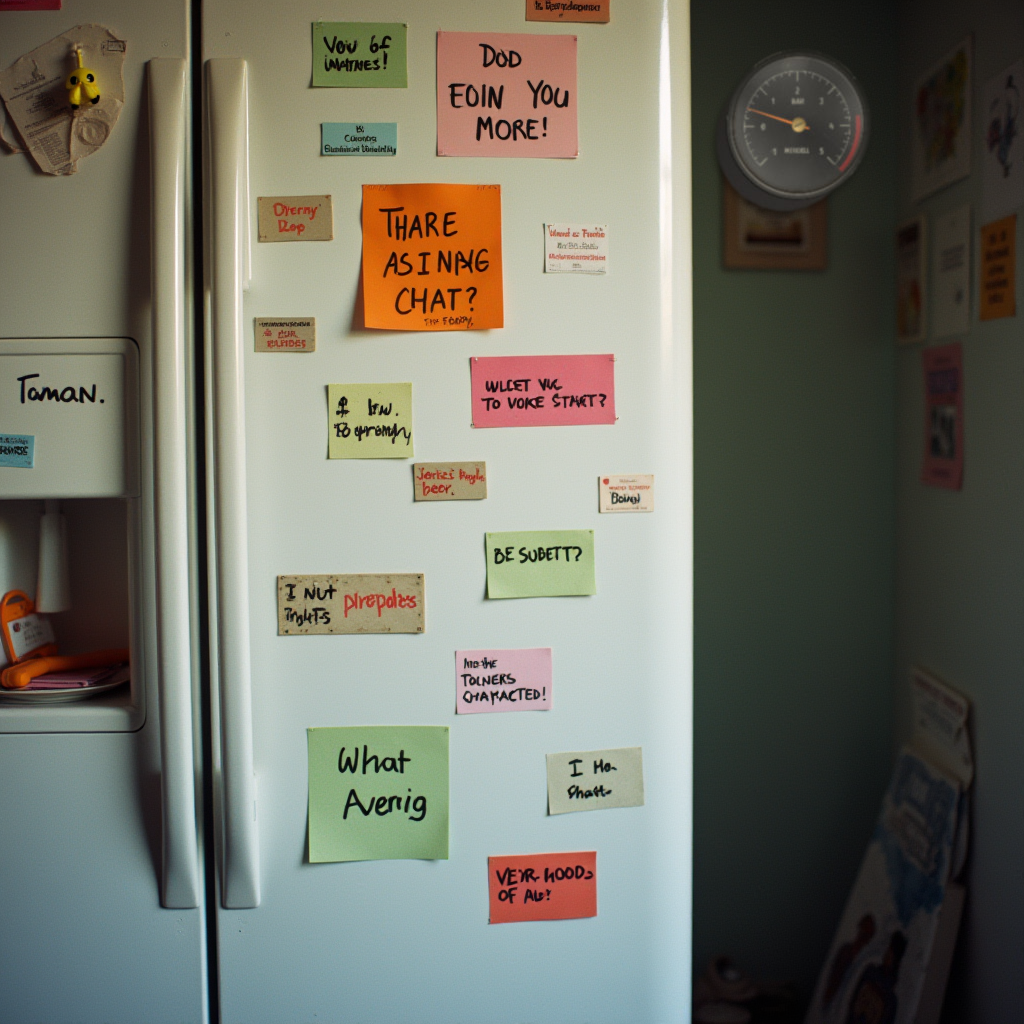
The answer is value=0.4 unit=bar
